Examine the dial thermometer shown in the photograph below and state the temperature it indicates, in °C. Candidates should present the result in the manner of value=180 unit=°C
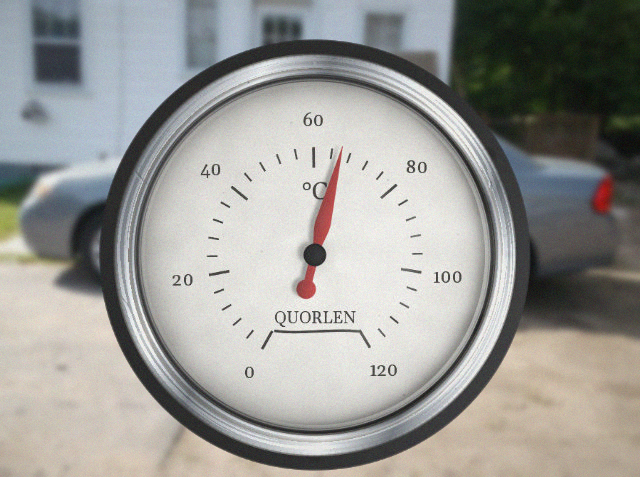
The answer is value=66 unit=°C
